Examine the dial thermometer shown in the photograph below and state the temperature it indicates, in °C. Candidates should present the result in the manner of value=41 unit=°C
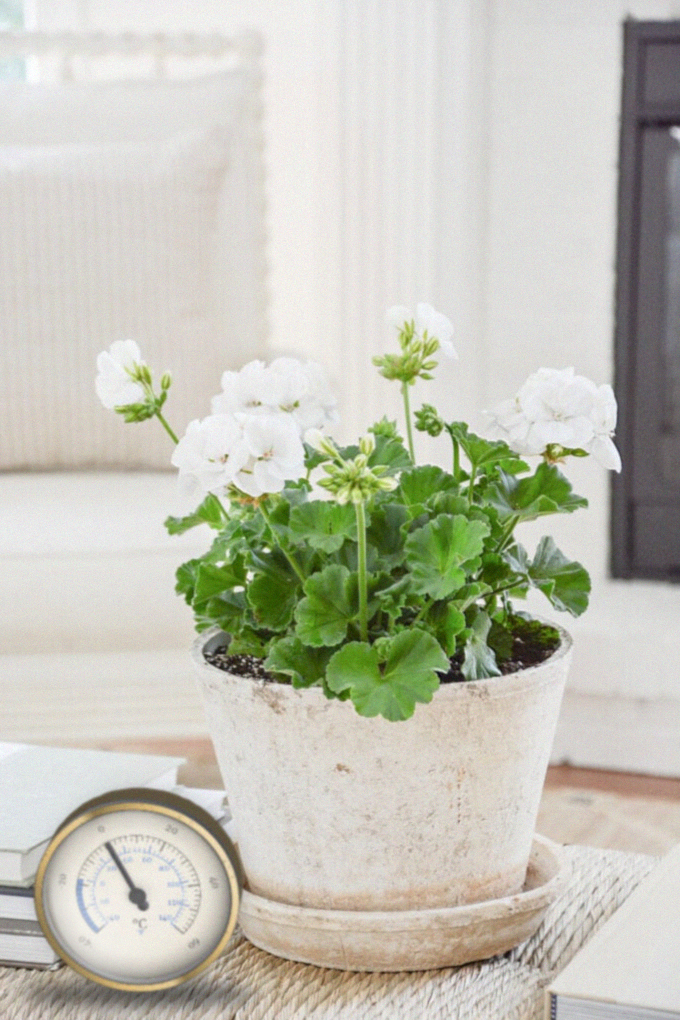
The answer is value=0 unit=°C
